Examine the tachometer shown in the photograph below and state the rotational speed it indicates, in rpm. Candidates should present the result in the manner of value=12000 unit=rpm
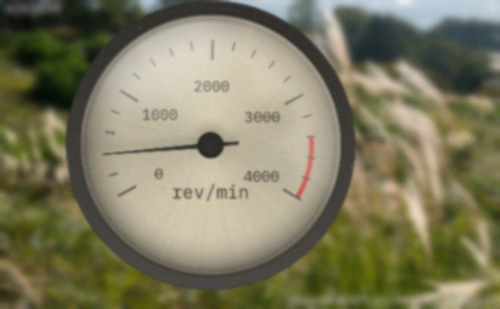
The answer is value=400 unit=rpm
